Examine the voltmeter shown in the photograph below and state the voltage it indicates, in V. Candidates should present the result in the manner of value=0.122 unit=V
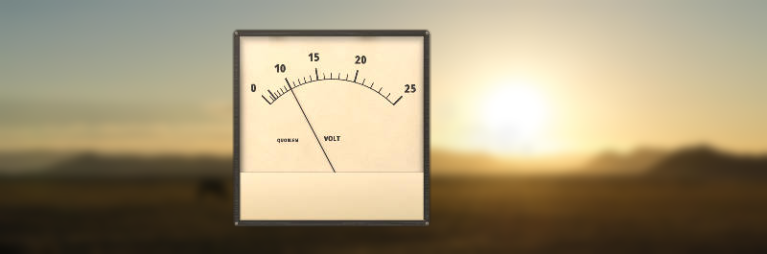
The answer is value=10 unit=V
